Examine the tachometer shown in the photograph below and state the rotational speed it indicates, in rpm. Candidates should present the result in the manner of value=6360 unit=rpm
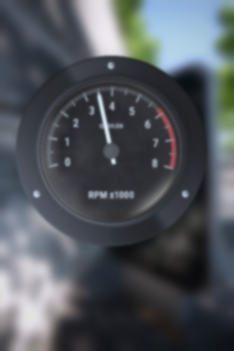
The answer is value=3500 unit=rpm
